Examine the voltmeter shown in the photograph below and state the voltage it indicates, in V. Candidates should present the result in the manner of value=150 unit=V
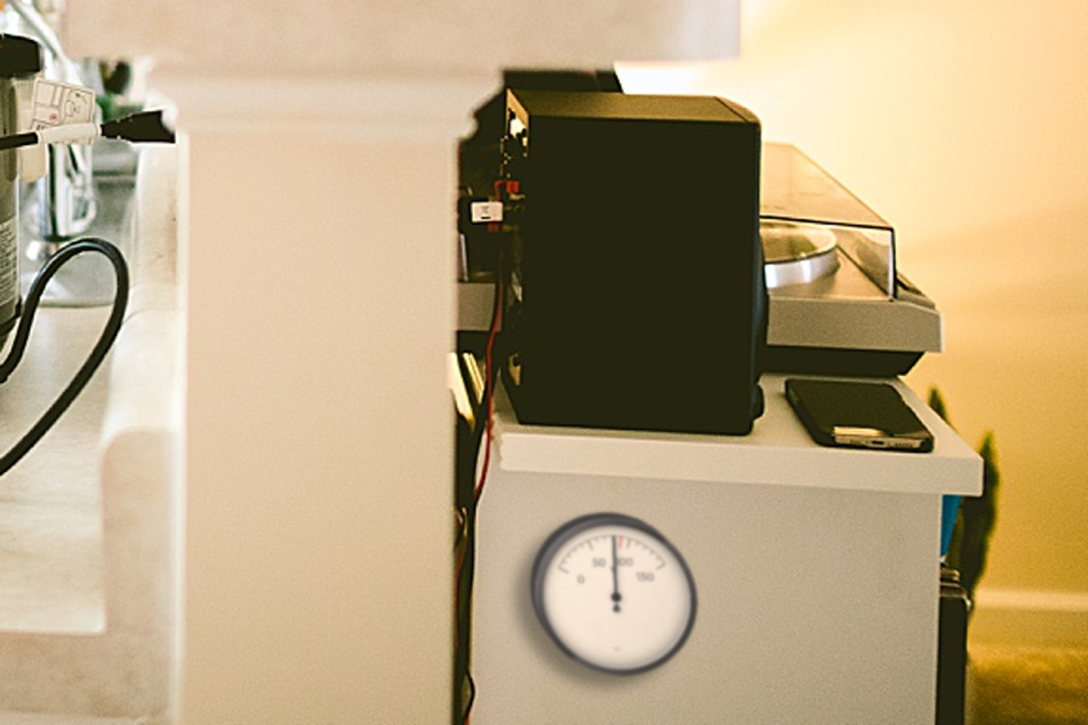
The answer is value=80 unit=V
